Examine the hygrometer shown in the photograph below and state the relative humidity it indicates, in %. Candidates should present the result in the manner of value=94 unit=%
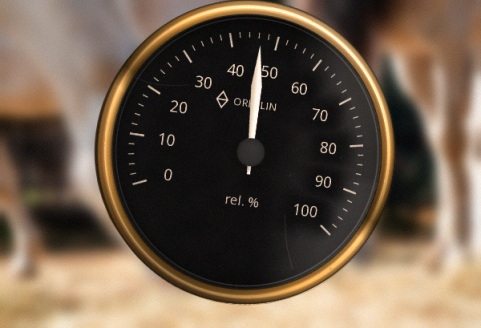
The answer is value=46 unit=%
